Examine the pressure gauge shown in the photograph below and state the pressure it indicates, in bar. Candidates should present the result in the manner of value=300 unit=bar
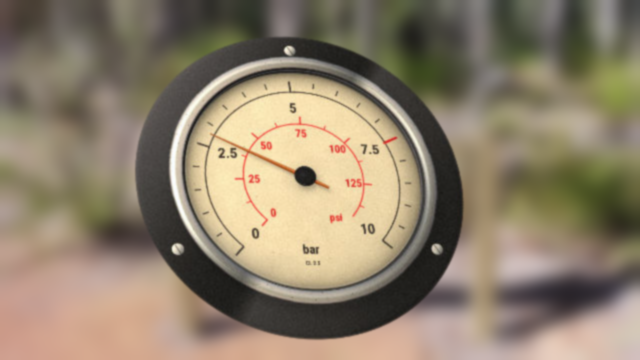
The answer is value=2.75 unit=bar
